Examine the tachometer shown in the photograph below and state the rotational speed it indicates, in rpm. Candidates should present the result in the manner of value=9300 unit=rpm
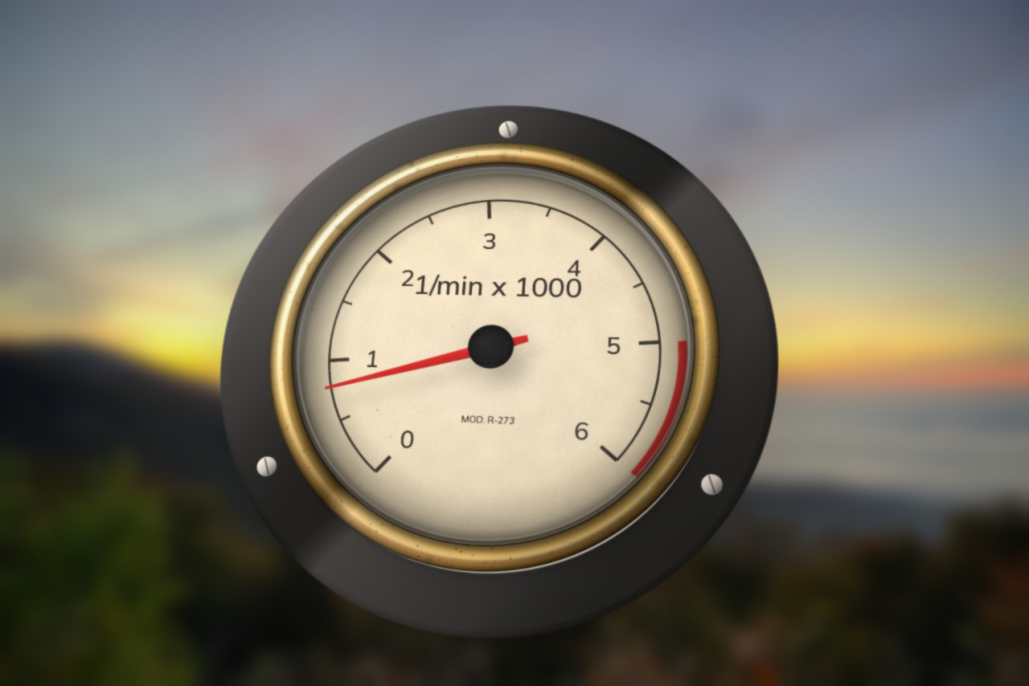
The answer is value=750 unit=rpm
